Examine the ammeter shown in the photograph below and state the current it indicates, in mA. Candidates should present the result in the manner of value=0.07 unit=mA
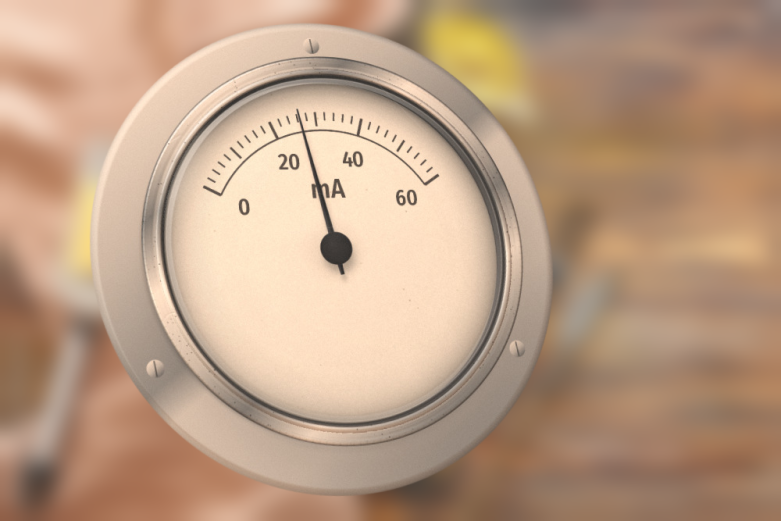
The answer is value=26 unit=mA
